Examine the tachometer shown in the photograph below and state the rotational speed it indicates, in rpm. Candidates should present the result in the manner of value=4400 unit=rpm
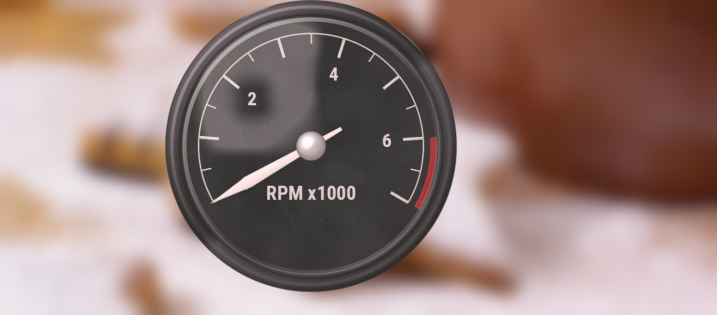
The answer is value=0 unit=rpm
